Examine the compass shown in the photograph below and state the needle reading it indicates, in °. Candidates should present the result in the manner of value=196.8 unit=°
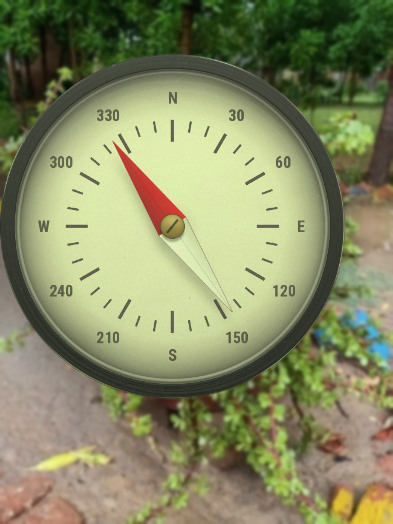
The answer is value=325 unit=°
